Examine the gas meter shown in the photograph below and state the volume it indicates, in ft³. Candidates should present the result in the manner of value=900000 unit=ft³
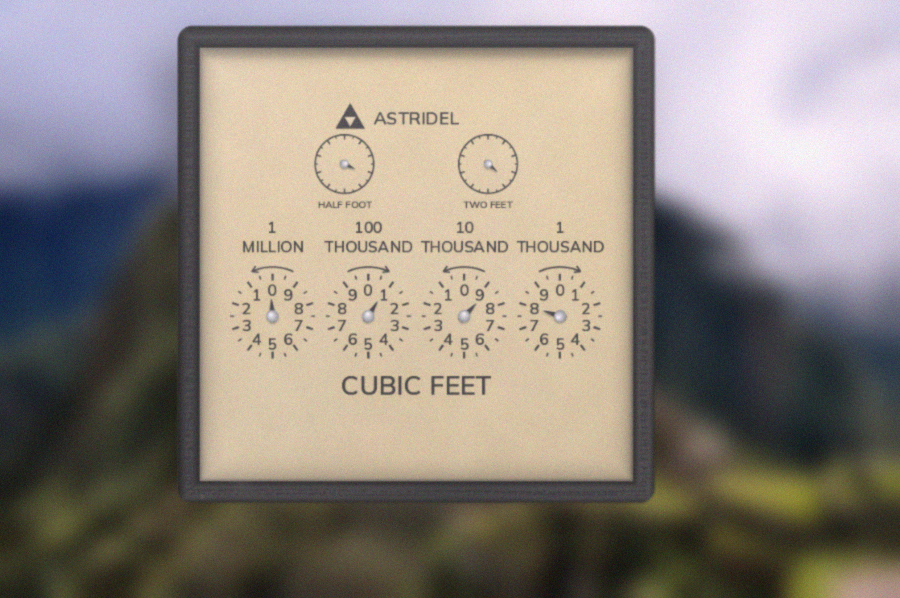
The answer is value=8800 unit=ft³
